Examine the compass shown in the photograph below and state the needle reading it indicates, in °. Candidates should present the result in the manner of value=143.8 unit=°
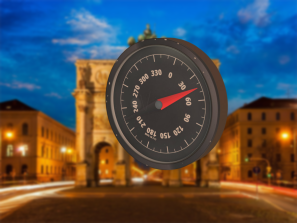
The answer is value=45 unit=°
